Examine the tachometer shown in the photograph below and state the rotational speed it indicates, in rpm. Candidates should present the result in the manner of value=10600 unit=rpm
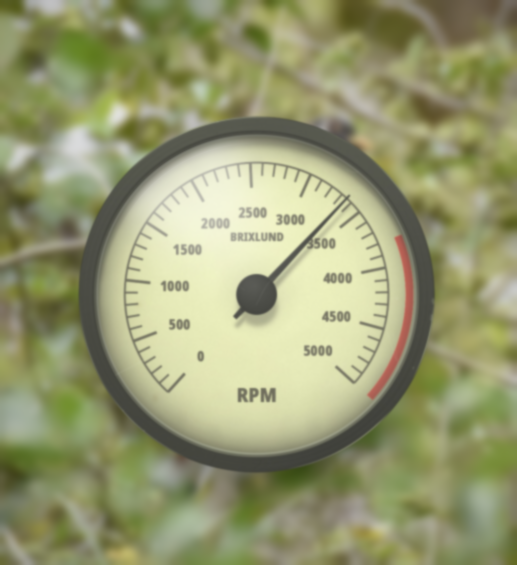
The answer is value=3350 unit=rpm
